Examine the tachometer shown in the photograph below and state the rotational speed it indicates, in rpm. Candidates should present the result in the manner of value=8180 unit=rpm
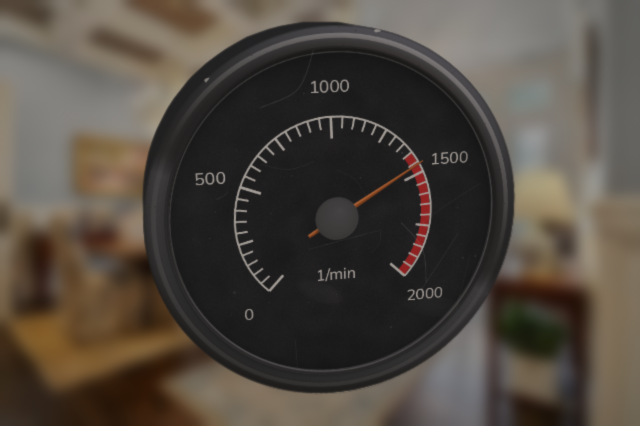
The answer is value=1450 unit=rpm
